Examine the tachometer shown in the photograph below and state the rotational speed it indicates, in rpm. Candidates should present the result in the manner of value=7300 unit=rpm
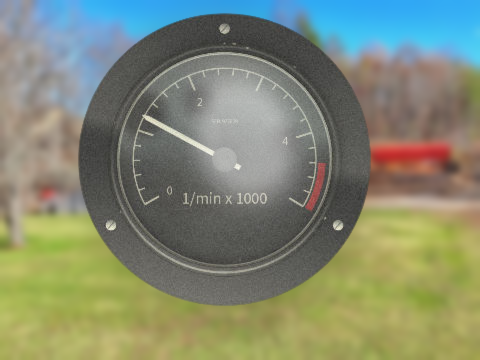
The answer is value=1200 unit=rpm
